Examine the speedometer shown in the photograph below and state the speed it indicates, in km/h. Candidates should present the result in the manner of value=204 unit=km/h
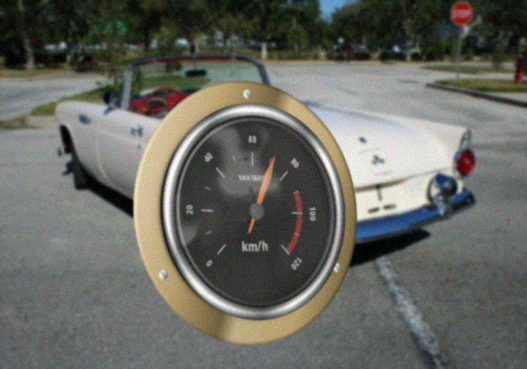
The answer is value=70 unit=km/h
